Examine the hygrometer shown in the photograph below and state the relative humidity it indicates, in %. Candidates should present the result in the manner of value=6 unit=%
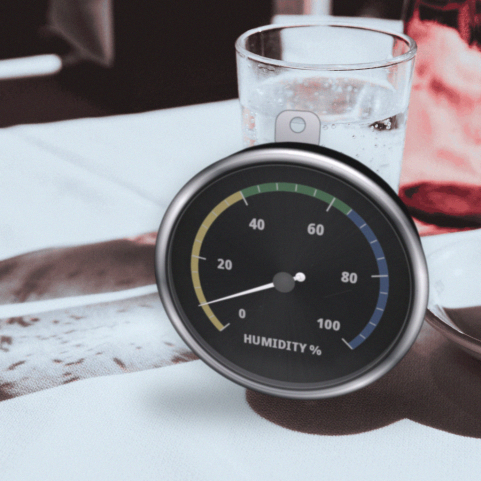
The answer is value=8 unit=%
